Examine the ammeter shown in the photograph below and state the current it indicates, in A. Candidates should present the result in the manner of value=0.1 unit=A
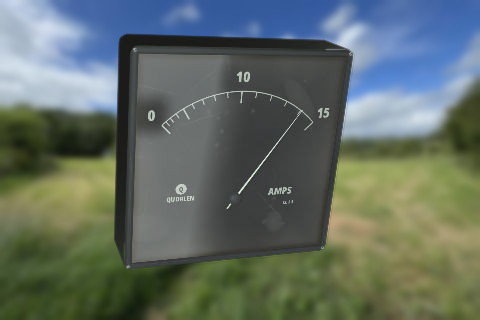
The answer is value=14 unit=A
